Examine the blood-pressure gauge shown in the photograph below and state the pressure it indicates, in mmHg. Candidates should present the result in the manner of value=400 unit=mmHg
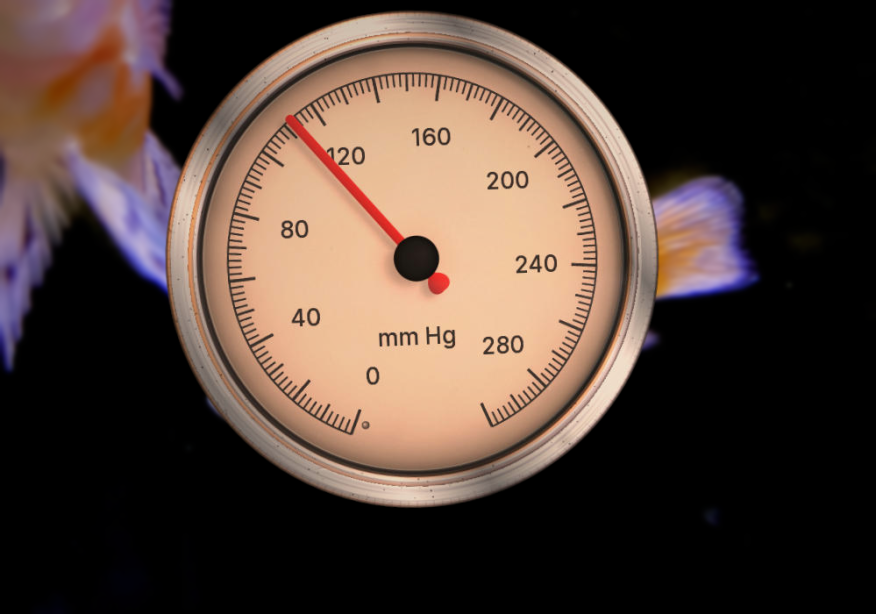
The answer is value=112 unit=mmHg
